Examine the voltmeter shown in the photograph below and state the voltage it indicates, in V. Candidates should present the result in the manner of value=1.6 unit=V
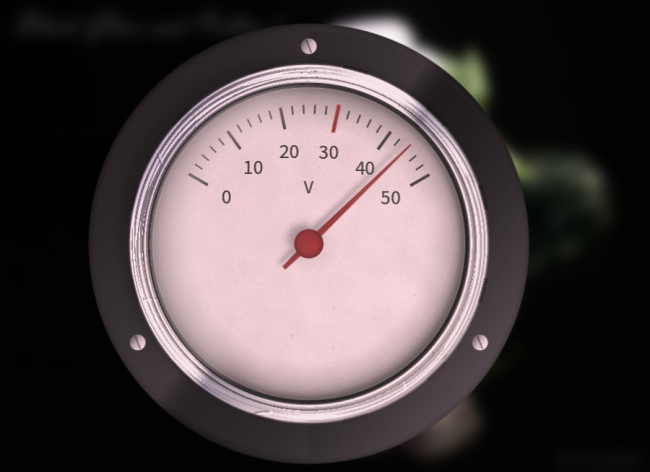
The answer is value=44 unit=V
